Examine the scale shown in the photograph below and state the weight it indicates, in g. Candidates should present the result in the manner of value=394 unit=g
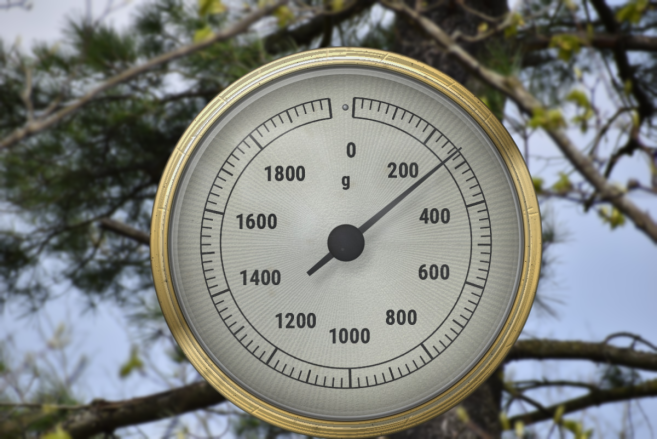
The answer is value=270 unit=g
